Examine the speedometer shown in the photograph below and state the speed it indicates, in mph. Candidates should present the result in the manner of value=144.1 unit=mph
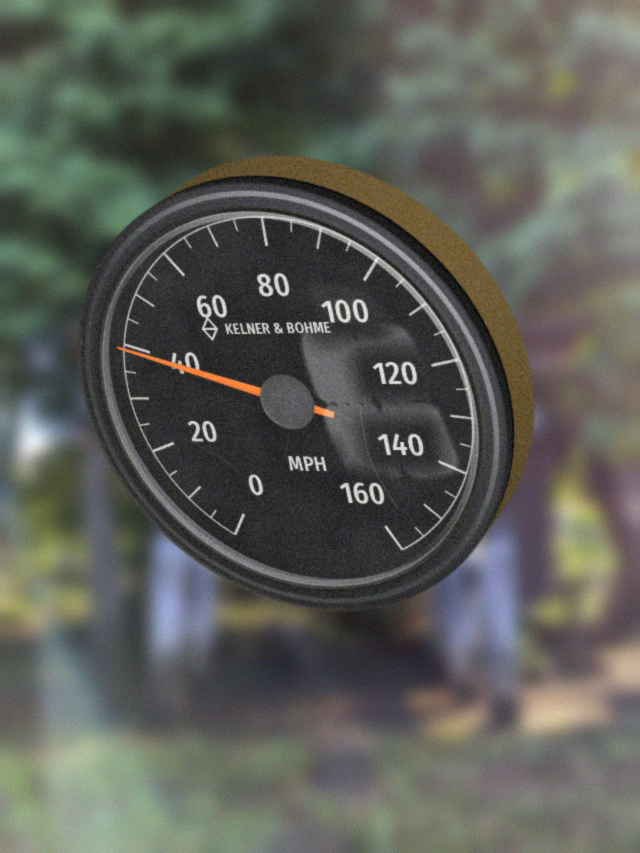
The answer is value=40 unit=mph
